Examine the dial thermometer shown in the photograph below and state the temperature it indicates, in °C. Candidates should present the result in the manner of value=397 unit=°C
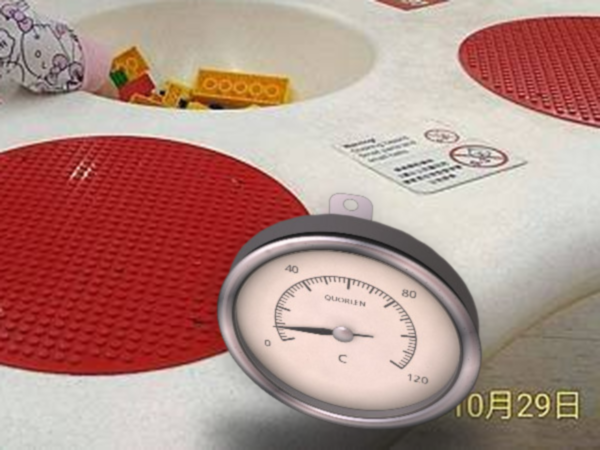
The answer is value=10 unit=°C
